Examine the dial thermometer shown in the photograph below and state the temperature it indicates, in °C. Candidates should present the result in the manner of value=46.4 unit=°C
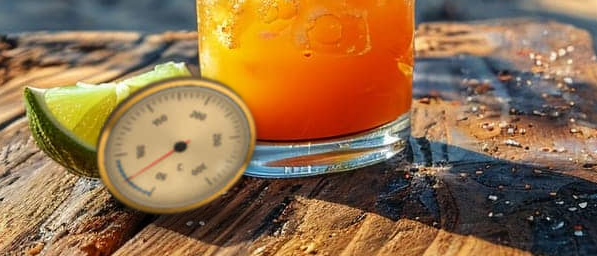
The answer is value=75 unit=°C
